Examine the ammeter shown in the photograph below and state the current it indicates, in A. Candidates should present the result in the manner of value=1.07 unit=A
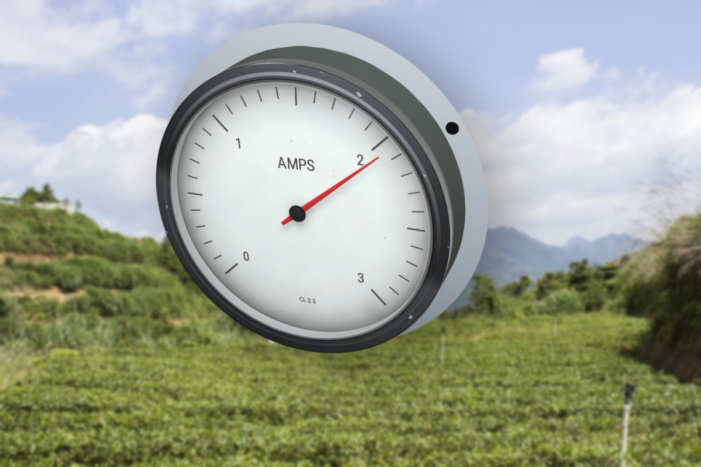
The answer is value=2.05 unit=A
